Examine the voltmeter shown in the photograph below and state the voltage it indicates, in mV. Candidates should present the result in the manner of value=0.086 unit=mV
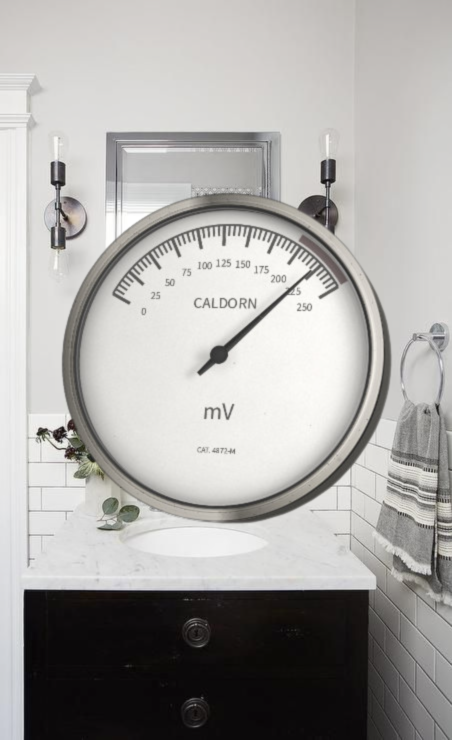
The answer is value=225 unit=mV
